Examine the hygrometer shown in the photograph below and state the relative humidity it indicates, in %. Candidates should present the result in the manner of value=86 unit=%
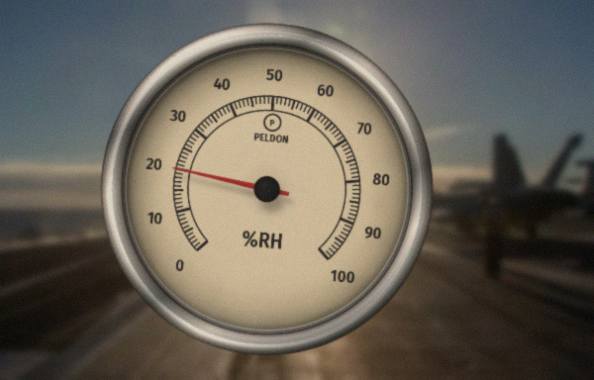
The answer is value=20 unit=%
